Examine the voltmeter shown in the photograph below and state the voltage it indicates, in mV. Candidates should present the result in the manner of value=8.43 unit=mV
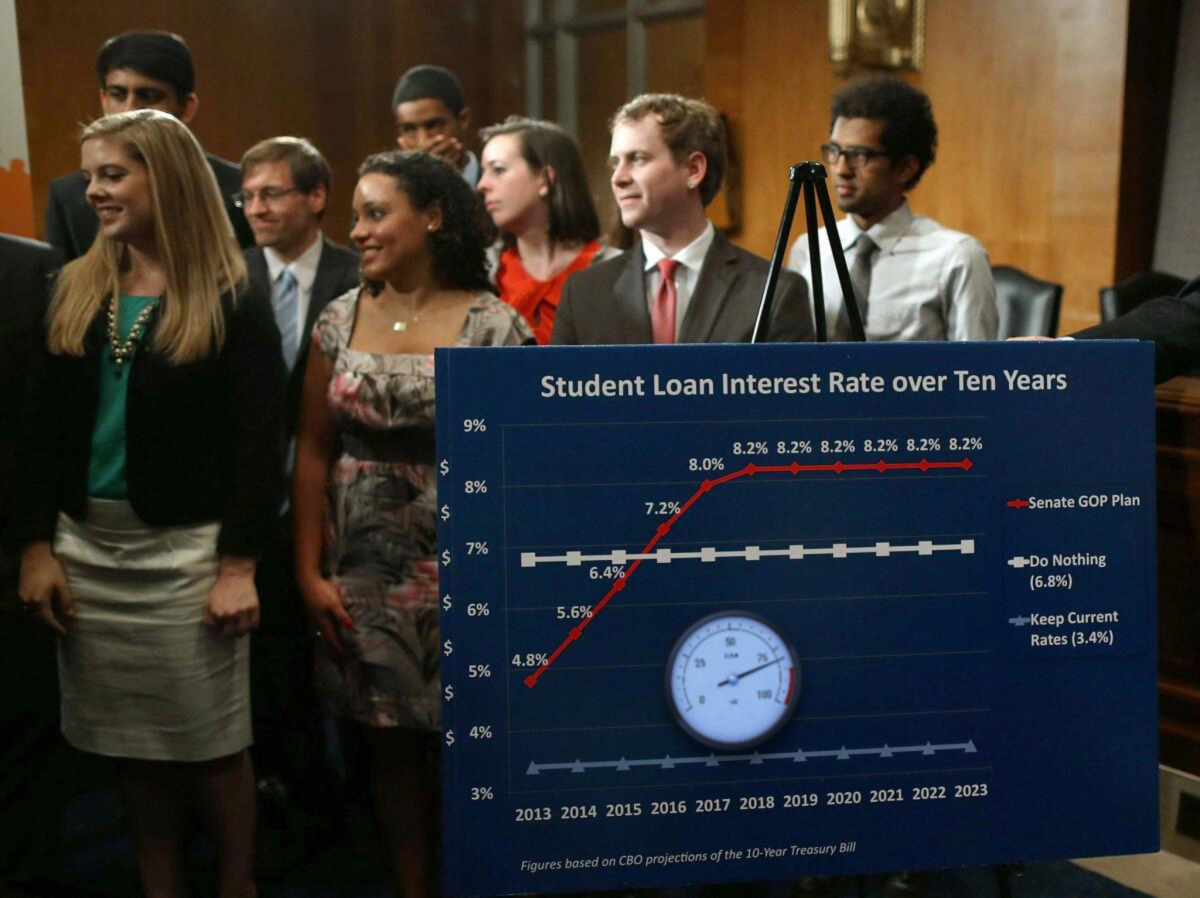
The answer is value=80 unit=mV
